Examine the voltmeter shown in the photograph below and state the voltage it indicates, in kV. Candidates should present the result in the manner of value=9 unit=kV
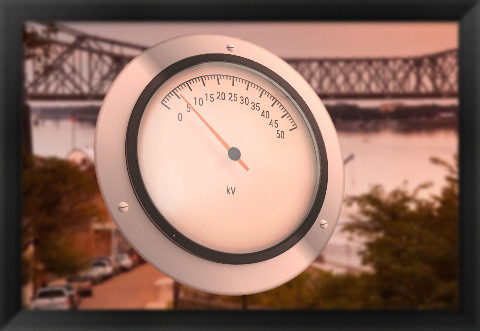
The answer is value=5 unit=kV
